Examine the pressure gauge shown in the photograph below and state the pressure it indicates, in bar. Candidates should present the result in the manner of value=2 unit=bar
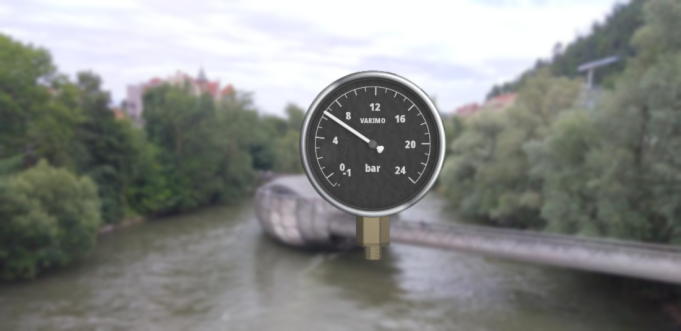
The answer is value=6.5 unit=bar
